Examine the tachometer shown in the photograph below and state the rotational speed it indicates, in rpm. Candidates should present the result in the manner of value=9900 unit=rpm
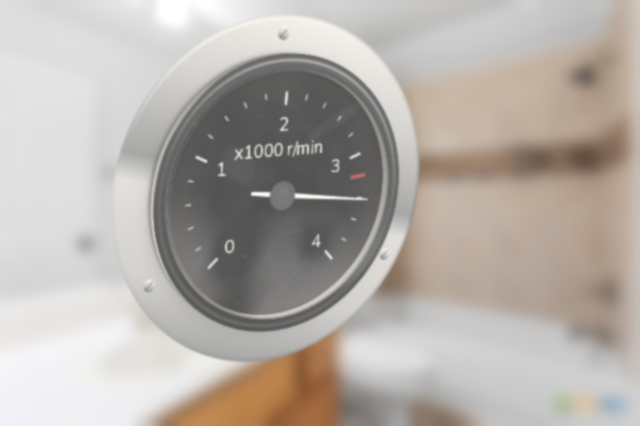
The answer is value=3400 unit=rpm
